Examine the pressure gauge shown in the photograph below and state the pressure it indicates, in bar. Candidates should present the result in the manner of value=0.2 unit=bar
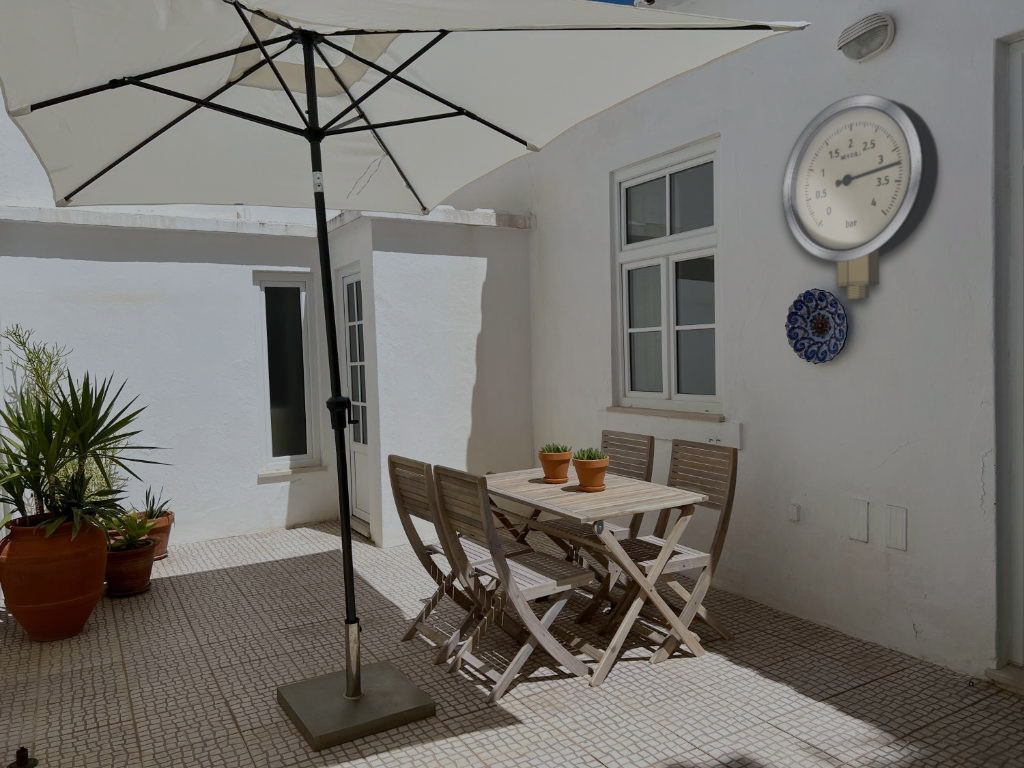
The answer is value=3.25 unit=bar
